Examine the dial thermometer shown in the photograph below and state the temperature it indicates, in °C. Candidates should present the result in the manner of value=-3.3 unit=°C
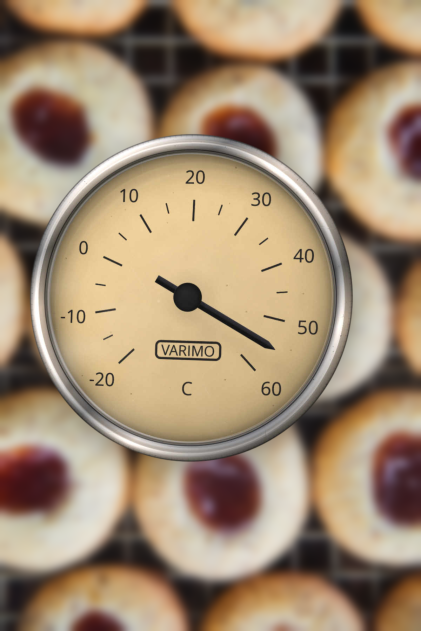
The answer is value=55 unit=°C
